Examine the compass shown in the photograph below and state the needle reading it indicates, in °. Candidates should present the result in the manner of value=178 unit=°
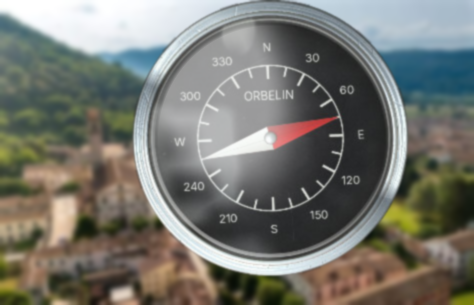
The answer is value=75 unit=°
